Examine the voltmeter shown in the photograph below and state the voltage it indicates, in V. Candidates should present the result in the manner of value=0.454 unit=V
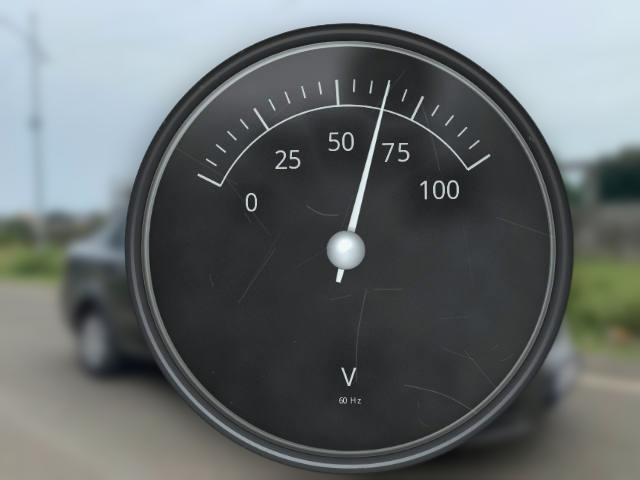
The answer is value=65 unit=V
